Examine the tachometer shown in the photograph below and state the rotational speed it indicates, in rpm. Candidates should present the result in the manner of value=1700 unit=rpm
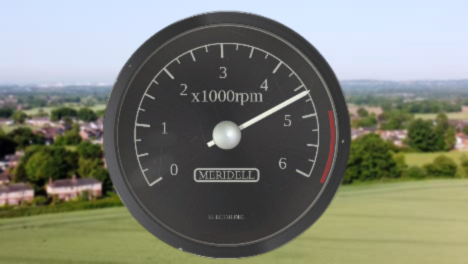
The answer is value=4625 unit=rpm
